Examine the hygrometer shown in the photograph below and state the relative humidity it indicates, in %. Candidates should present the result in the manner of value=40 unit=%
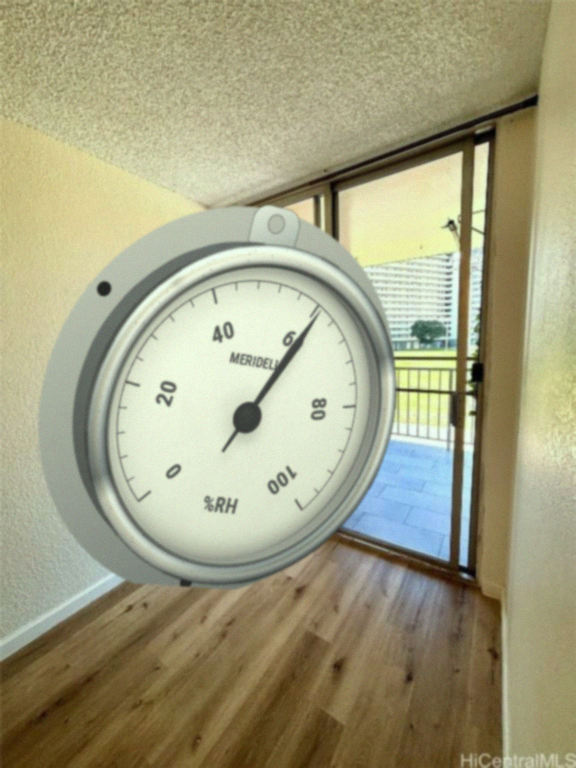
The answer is value=60 unit=%
